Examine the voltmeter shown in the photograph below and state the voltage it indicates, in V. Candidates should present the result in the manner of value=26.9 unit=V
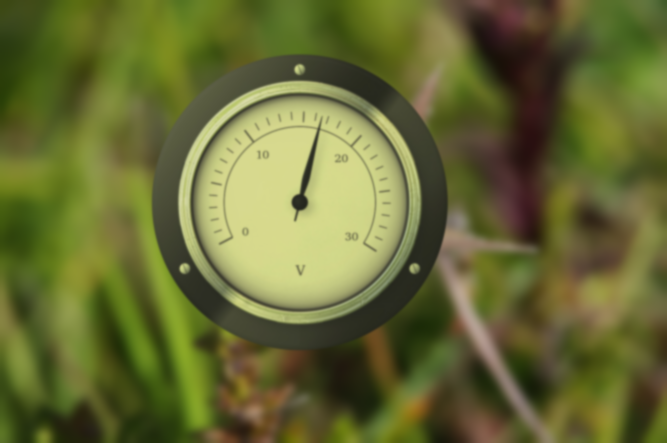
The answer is value=16.5 unit=V
